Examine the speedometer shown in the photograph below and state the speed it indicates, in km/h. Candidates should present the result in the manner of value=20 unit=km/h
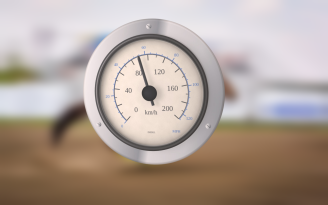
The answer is value=90 unit=km/h
